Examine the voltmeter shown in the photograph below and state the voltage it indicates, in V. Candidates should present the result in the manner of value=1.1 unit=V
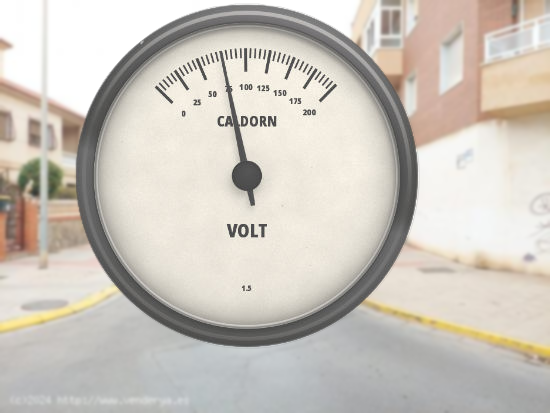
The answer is value=75 unit=V
